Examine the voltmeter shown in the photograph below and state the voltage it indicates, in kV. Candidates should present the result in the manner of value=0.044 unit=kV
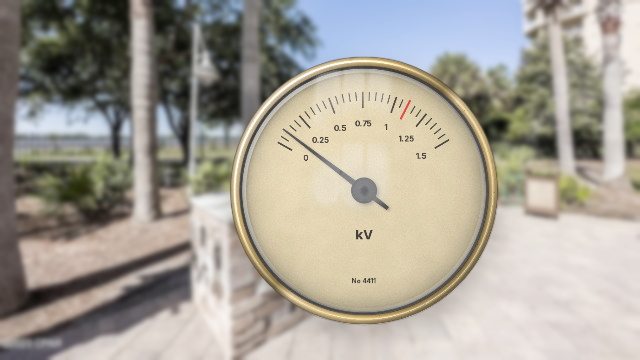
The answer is value=0.1 unit=kV
